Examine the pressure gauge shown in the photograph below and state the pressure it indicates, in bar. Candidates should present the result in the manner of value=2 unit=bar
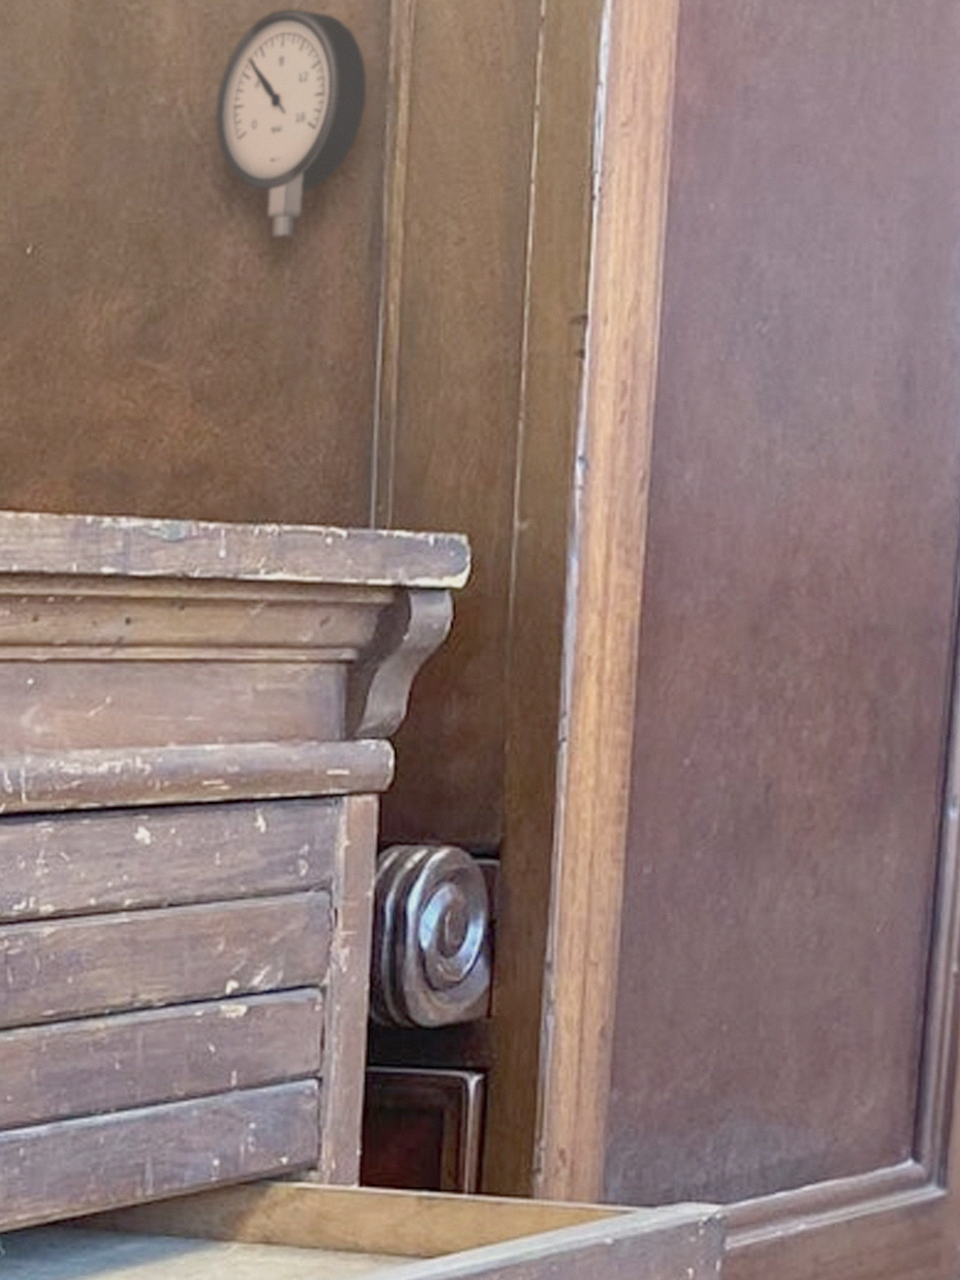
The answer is value=5 unit=bar
